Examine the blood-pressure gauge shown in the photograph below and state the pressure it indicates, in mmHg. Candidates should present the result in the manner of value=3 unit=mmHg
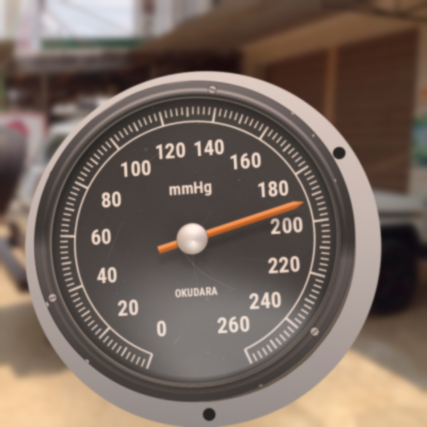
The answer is value=192 unit=mmHg
